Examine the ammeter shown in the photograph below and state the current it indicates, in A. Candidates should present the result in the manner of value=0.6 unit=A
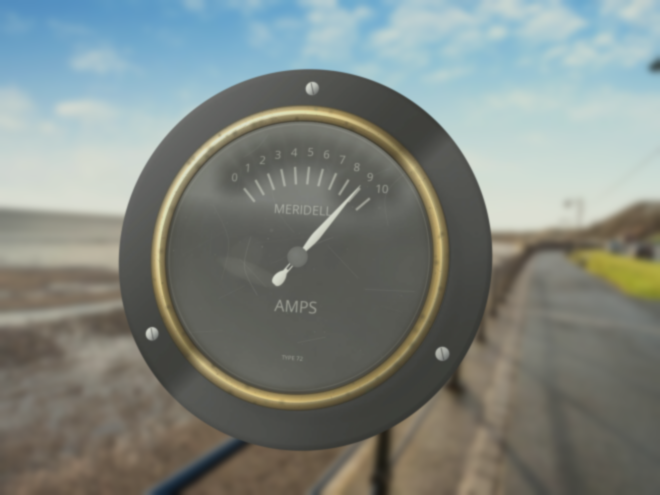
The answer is value=9 unit=A
